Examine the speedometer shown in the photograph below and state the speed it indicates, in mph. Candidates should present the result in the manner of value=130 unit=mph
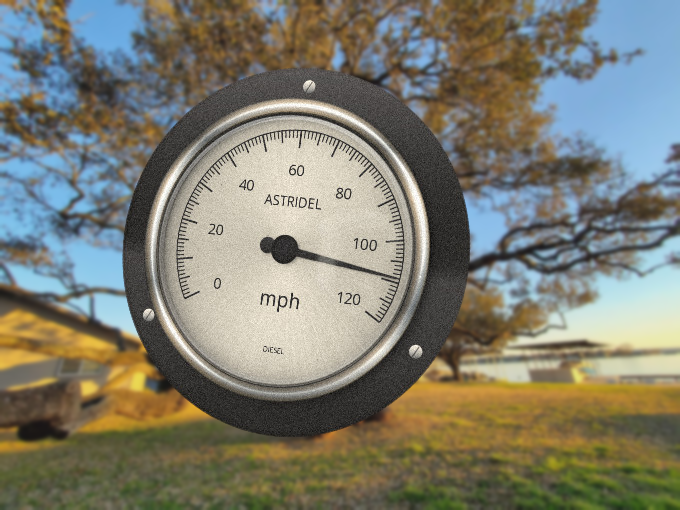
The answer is value=109 unit=mph
